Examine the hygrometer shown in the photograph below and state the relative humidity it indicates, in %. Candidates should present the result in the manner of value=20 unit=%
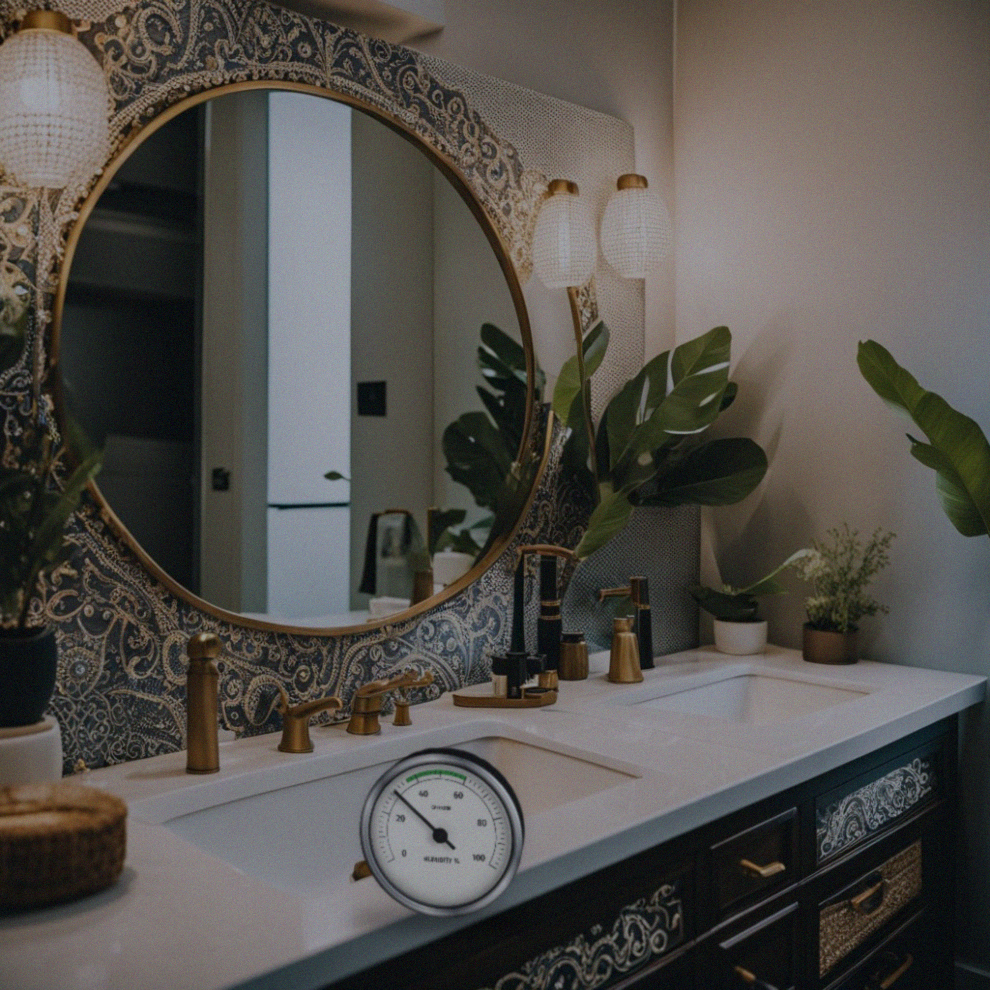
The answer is value=30 unit=%
